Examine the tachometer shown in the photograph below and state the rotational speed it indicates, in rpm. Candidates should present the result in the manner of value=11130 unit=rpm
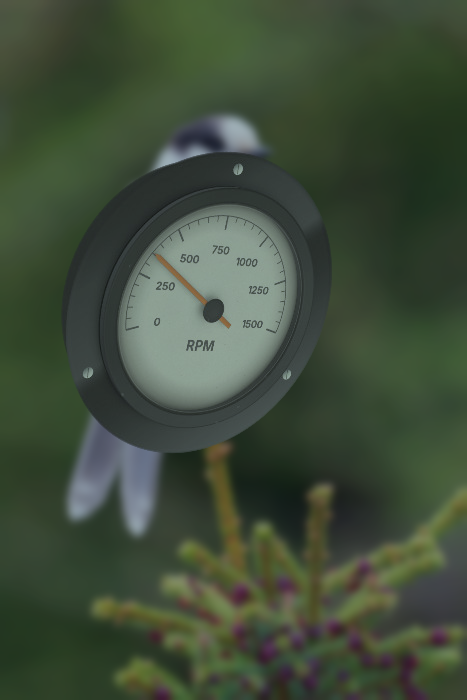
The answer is value=350 unit=rpm
